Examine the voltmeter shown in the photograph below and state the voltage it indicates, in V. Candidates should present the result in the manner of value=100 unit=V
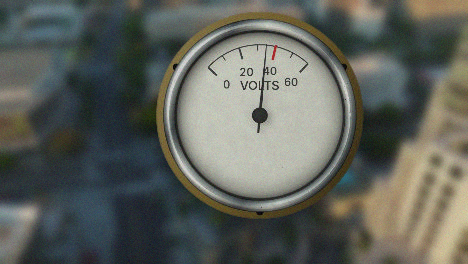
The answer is value=35 unit=V
